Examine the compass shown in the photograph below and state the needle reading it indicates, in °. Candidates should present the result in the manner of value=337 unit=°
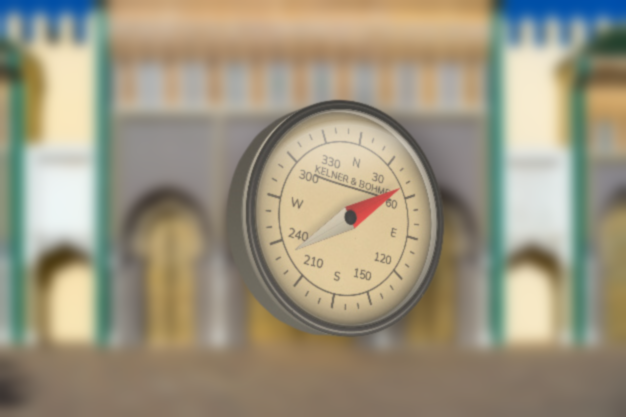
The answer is value=50 unit=°
